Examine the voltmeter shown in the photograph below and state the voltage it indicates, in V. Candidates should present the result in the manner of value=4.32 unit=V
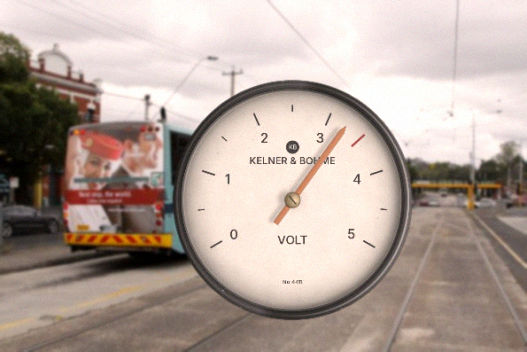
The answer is value=3.25 unit=V
